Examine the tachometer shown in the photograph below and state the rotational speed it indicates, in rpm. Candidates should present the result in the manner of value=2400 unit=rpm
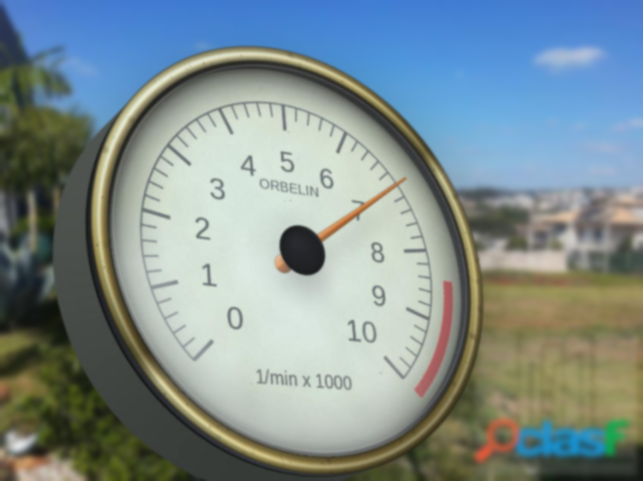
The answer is value=7000 unit=rpm
